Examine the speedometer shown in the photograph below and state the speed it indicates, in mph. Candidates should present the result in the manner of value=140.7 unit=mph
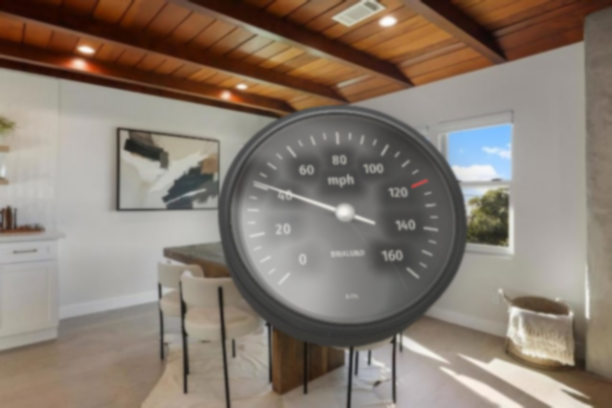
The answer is value=40 unit=mph
